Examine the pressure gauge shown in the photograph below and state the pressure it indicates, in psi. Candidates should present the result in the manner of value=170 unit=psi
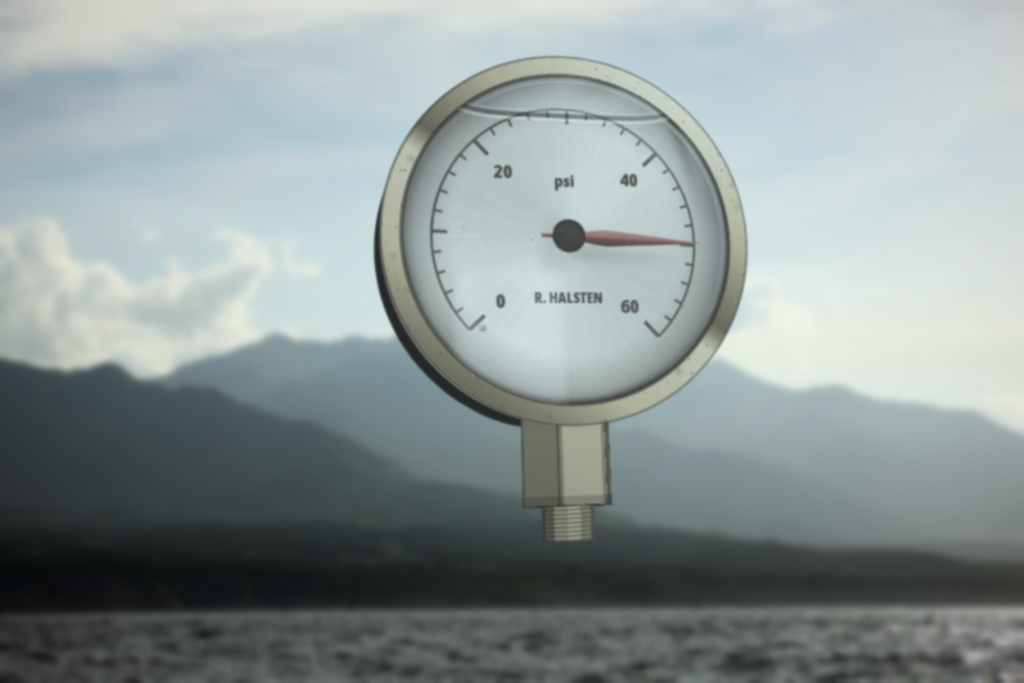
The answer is value=50 unit=psi
